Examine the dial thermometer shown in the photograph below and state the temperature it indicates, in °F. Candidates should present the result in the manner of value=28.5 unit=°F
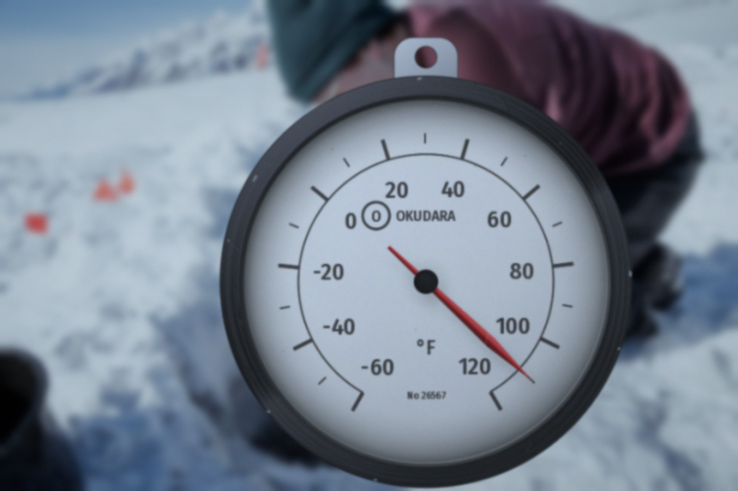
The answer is value=110 unit=°F
